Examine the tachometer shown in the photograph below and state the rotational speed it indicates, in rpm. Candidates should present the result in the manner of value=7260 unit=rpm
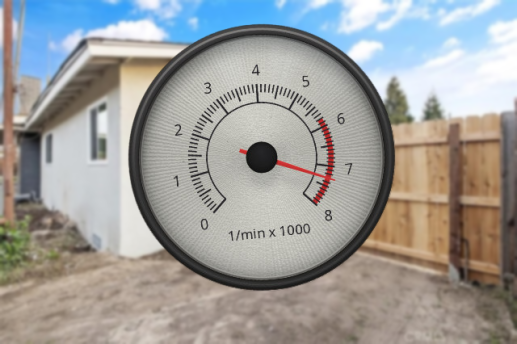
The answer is value=7300 unit=rpm
